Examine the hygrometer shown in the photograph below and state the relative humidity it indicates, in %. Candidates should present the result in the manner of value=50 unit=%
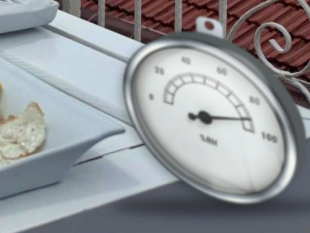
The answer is value=90 unit=%
